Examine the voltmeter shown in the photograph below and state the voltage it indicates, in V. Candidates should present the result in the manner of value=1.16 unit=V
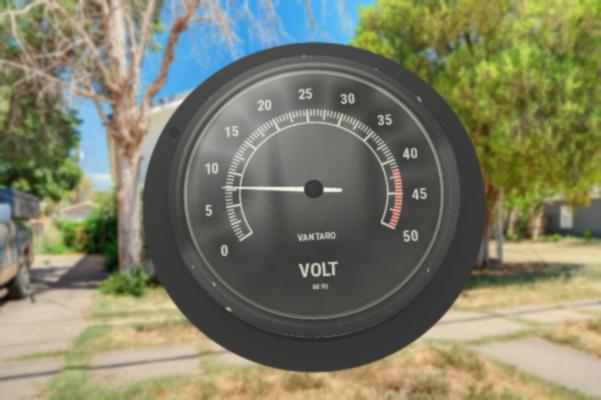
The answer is value=7.5 unit=V
